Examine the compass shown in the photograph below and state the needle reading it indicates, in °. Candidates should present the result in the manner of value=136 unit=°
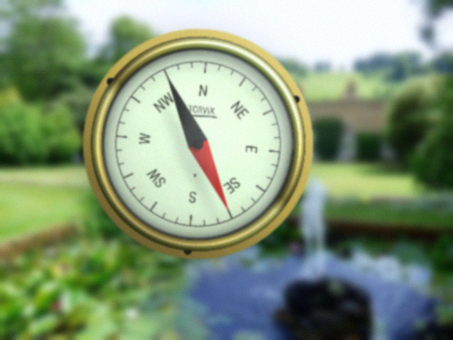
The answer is value=150 unit=°
